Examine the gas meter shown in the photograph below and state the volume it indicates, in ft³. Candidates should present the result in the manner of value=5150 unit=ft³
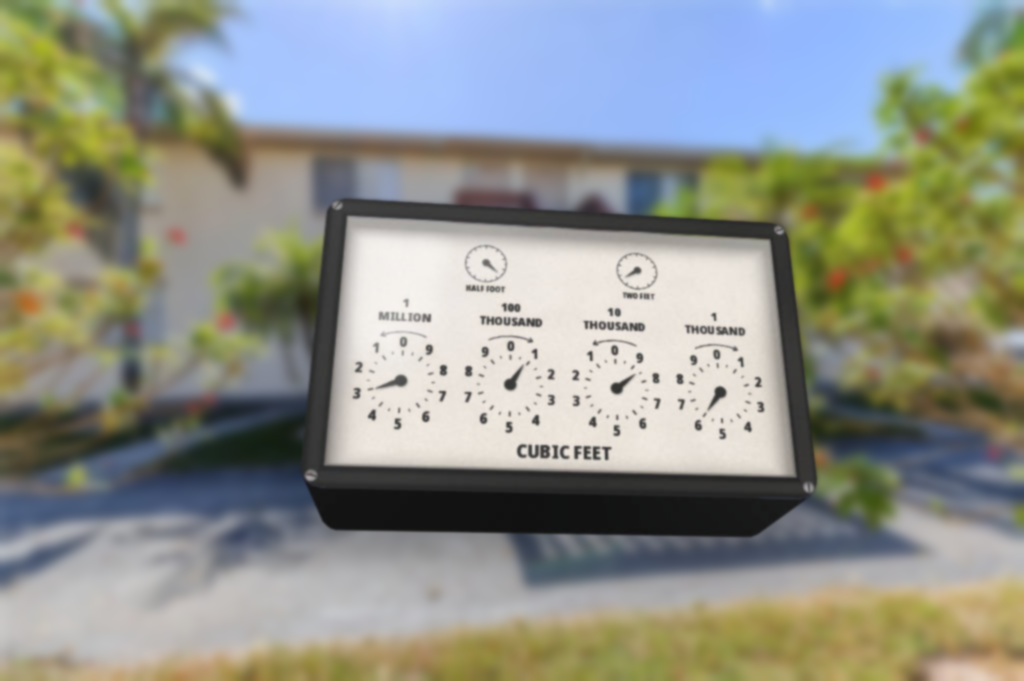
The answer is value=308600 unit=ft³
